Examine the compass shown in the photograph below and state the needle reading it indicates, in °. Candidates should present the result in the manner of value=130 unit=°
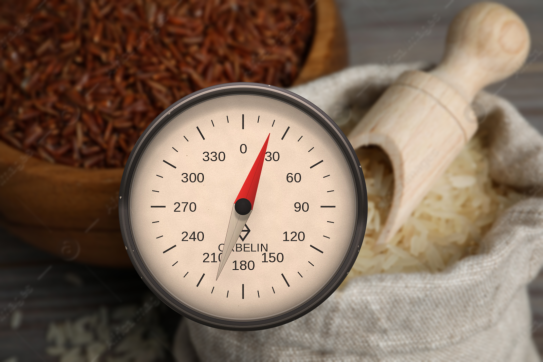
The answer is value=20 unit=°
